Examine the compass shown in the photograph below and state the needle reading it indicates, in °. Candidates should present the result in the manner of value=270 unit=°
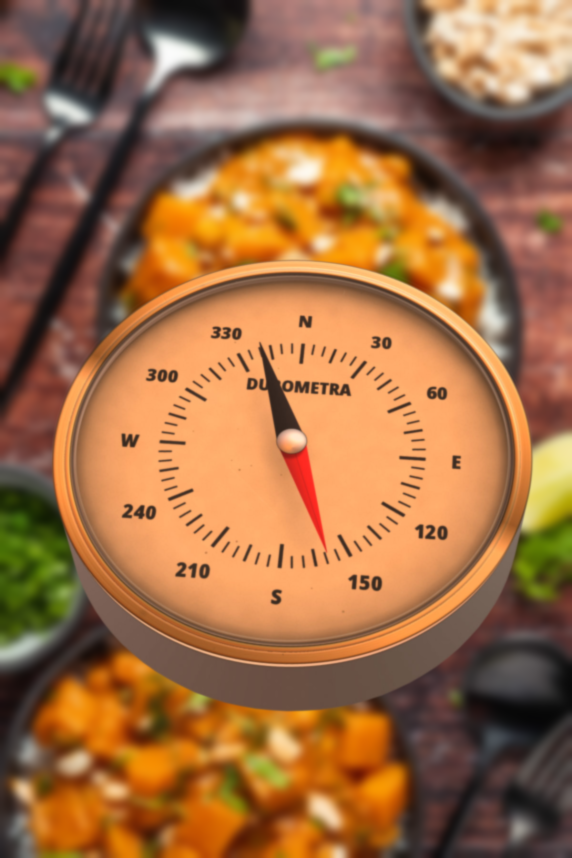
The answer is value=160 unit=°
